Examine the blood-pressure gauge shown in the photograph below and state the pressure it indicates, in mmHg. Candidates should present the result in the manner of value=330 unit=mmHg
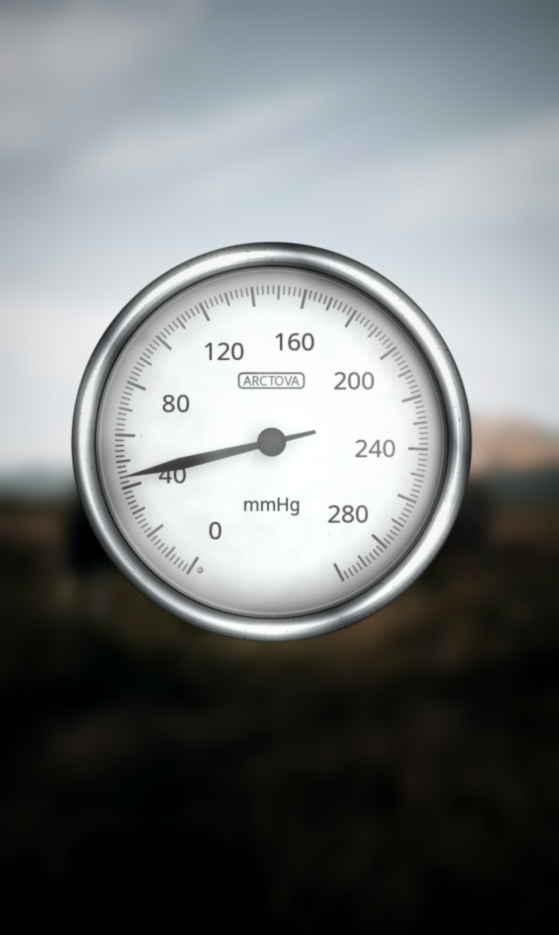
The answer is value=44 unit=mmHg
